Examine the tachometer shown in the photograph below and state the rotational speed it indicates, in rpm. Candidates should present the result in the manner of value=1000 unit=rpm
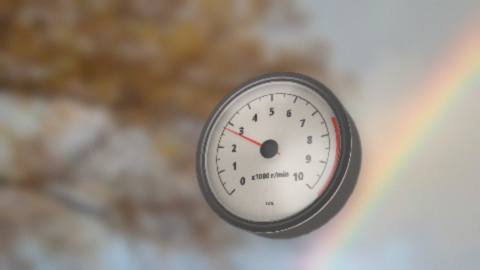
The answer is value=2750 unit=rpm
